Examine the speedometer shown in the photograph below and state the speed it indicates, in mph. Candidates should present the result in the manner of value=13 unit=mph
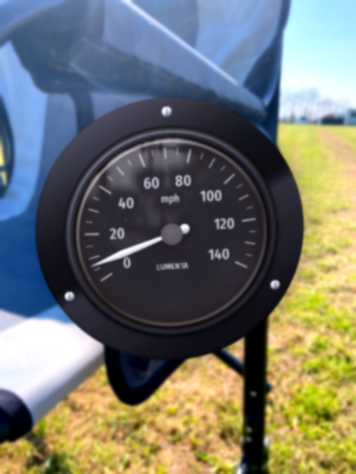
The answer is value=7.5 unit=mph
